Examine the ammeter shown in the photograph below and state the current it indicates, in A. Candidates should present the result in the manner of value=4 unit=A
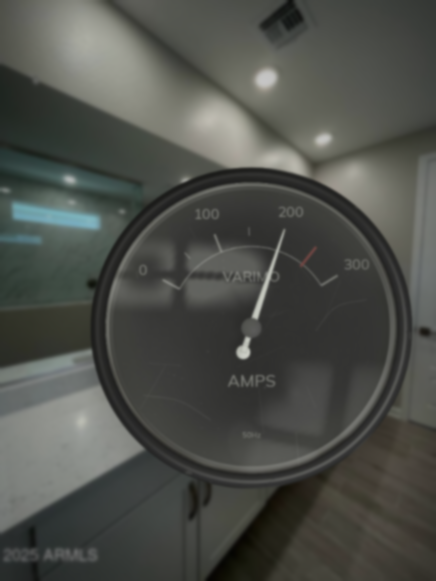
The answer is value=200 unit=A
